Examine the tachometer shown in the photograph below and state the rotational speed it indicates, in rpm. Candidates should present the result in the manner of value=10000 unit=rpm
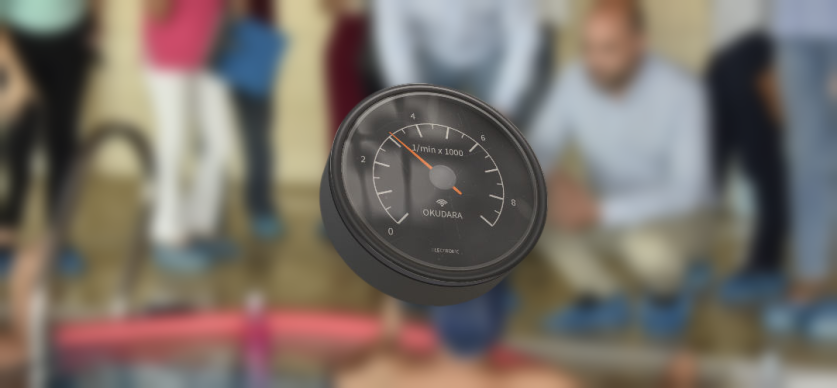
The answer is value=3000 unit=rpm
